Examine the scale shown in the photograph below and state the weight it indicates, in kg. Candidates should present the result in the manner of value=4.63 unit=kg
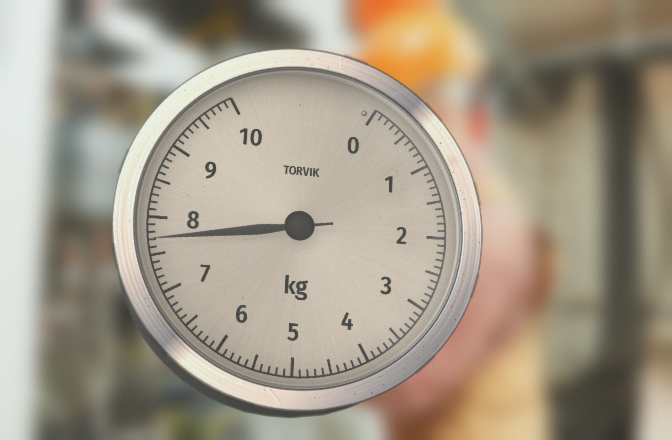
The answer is value=7.7 unit=kg
